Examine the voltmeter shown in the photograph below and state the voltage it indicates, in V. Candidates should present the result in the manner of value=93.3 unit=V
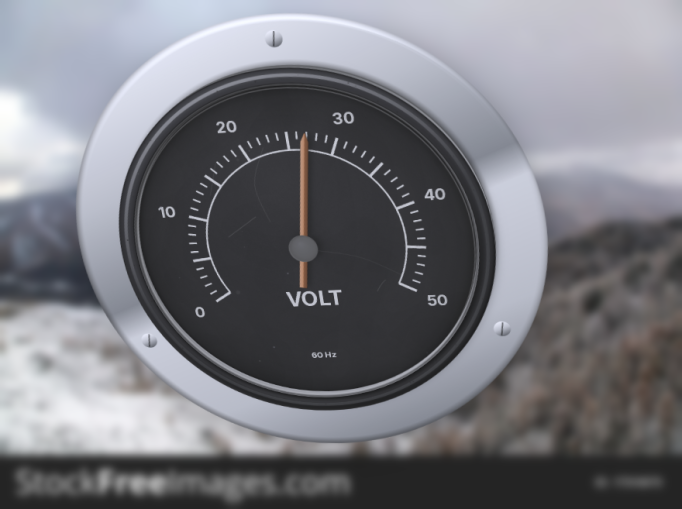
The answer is value=27 unit=V
